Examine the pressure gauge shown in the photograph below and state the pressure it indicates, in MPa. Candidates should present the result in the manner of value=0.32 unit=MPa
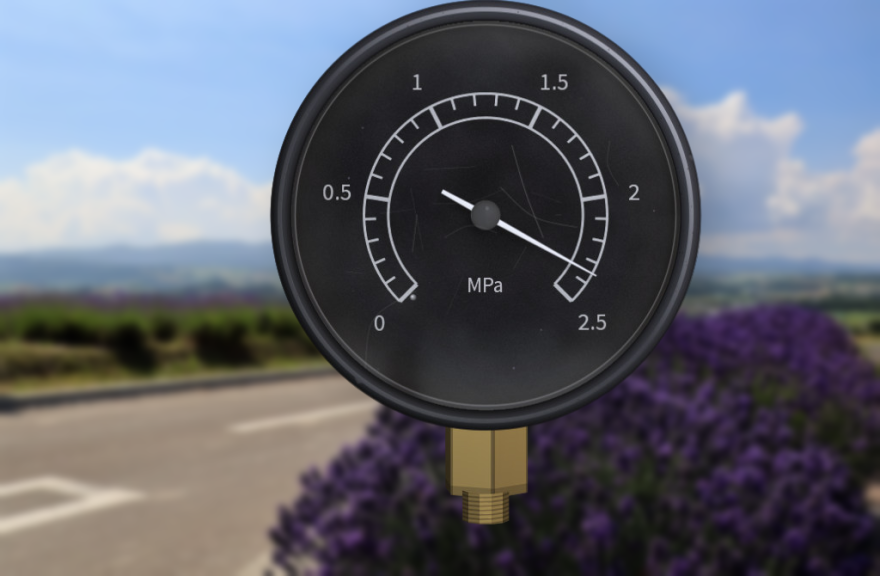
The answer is value=2.35 unit=MPa
